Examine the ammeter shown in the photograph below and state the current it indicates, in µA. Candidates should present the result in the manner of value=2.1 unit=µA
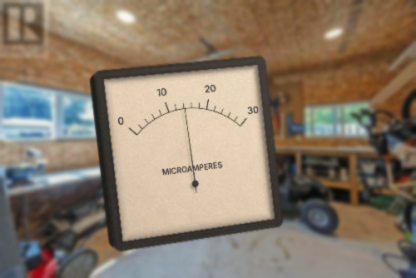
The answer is value=14 unit=µA
